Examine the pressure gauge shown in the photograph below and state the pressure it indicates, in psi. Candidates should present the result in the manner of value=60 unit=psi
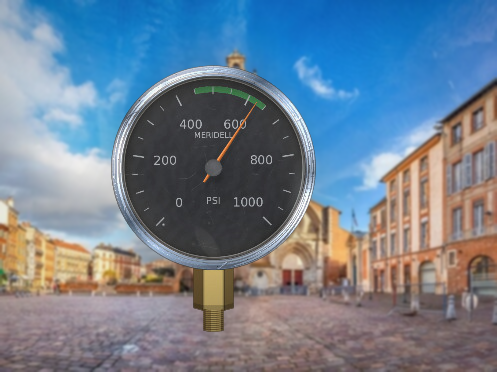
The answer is value=625 unit=psi
